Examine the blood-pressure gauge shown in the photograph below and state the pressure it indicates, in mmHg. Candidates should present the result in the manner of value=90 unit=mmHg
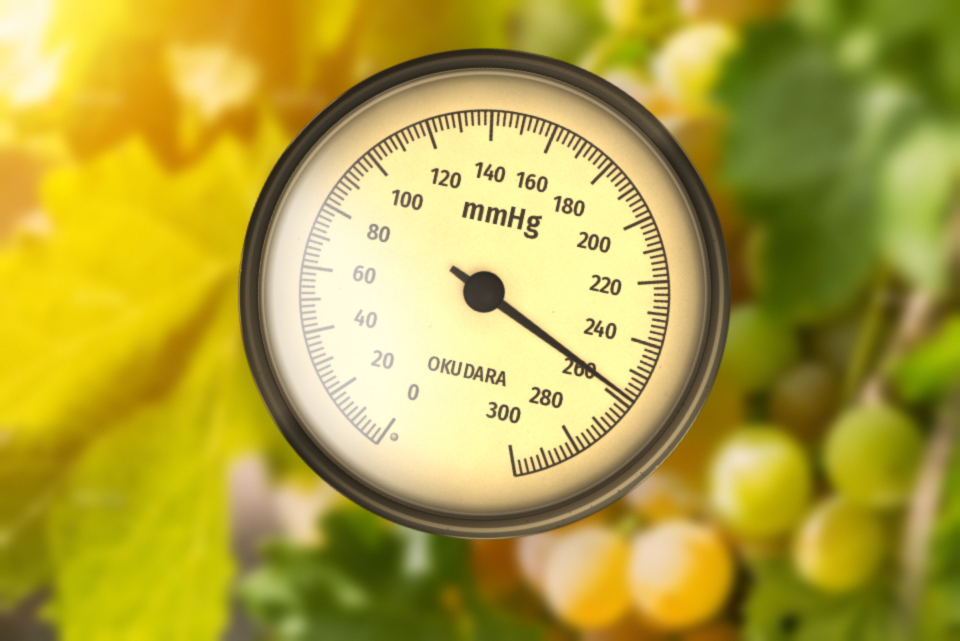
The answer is value=258 unit=mmHg
